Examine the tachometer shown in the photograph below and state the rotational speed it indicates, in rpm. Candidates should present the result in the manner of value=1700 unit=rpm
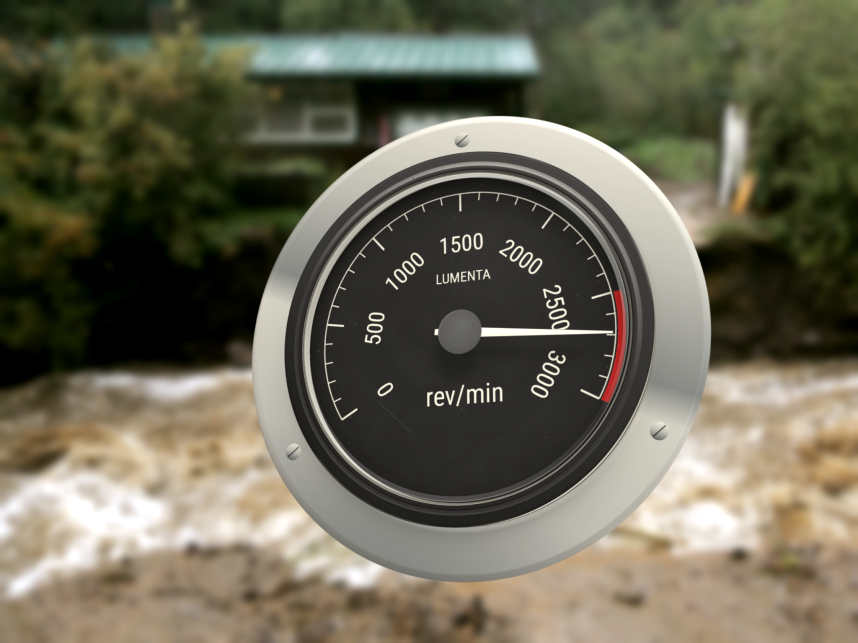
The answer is value=2700 unit=rpm
